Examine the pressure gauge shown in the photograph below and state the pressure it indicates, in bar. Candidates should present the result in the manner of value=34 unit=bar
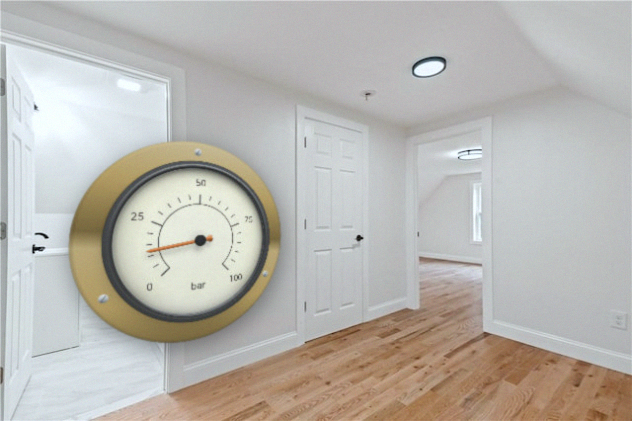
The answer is value=12.5 unit=bar
